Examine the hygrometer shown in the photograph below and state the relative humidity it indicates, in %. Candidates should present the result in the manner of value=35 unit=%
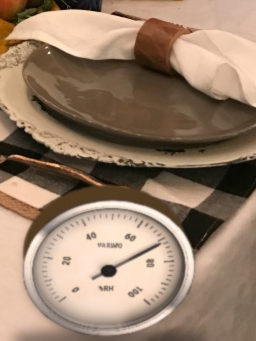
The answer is value=70 unit=%
